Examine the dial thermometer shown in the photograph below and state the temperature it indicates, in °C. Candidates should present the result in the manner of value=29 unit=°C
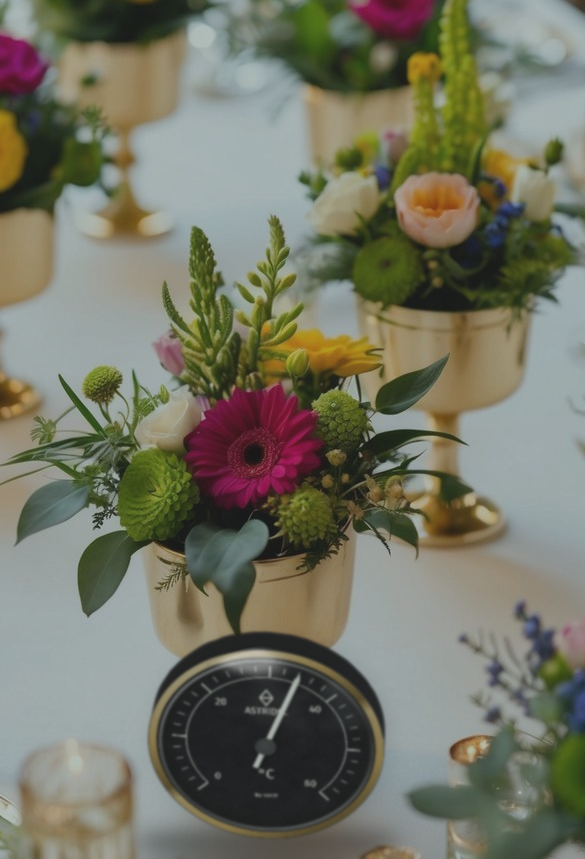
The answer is value=34 unit=°C
